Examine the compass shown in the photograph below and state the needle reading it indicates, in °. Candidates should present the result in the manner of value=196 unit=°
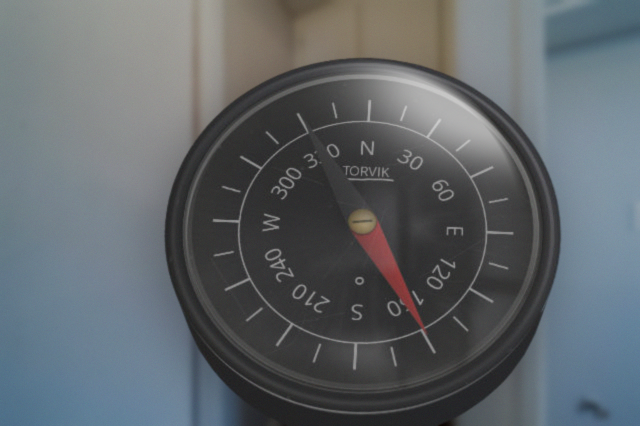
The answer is value=150 unit=°
